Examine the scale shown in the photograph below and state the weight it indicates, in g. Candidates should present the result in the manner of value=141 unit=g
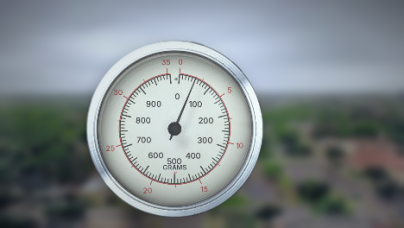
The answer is value=50 unit=g
